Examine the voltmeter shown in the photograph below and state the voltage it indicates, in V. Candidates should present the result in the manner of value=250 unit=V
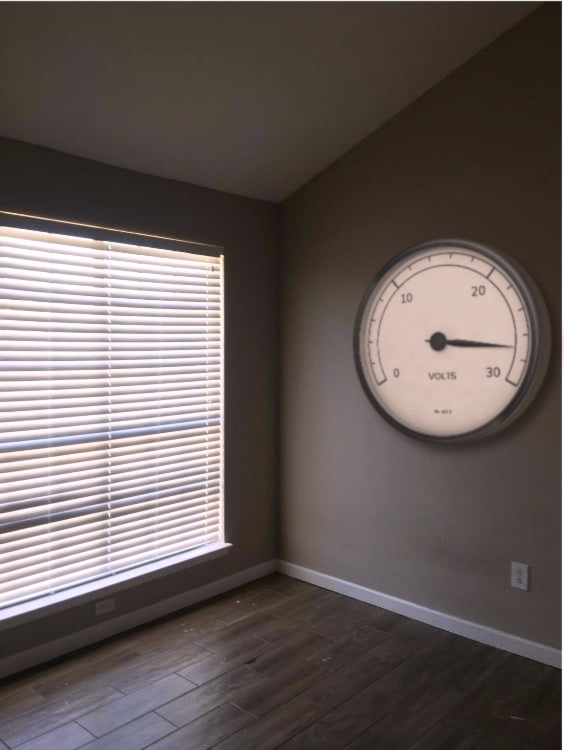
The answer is value=27 unit=V
